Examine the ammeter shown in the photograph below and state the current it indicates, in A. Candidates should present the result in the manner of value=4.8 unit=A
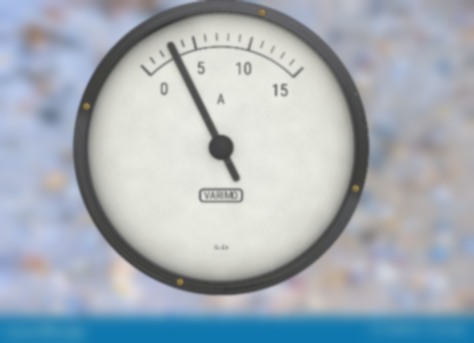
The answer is value=3 unit=A
